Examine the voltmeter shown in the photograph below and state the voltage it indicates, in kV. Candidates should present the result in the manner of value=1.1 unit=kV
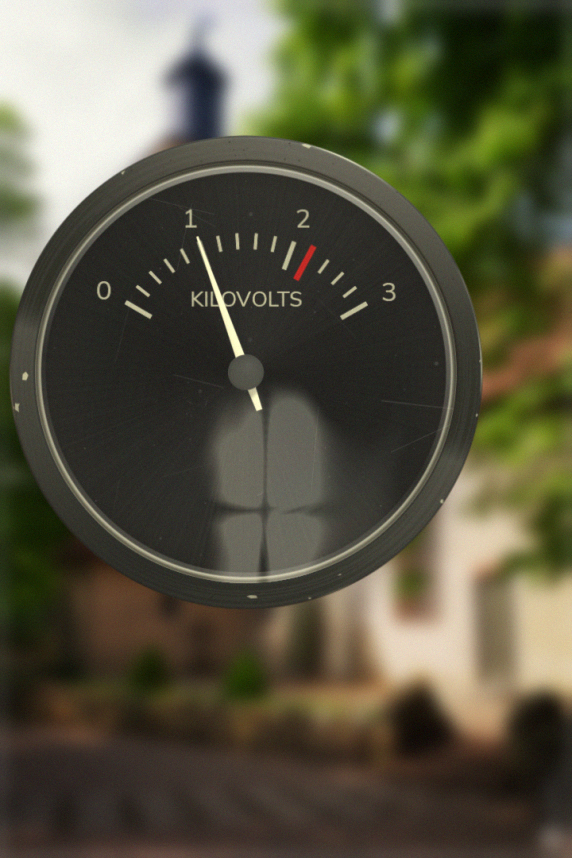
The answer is value=1 unit=kV
